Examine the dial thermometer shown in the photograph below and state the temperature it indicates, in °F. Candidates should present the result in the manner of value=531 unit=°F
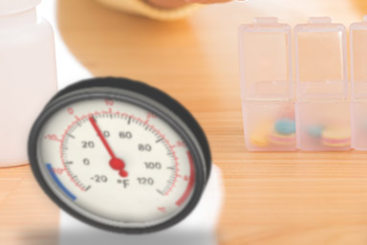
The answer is value=40 unit=°F
